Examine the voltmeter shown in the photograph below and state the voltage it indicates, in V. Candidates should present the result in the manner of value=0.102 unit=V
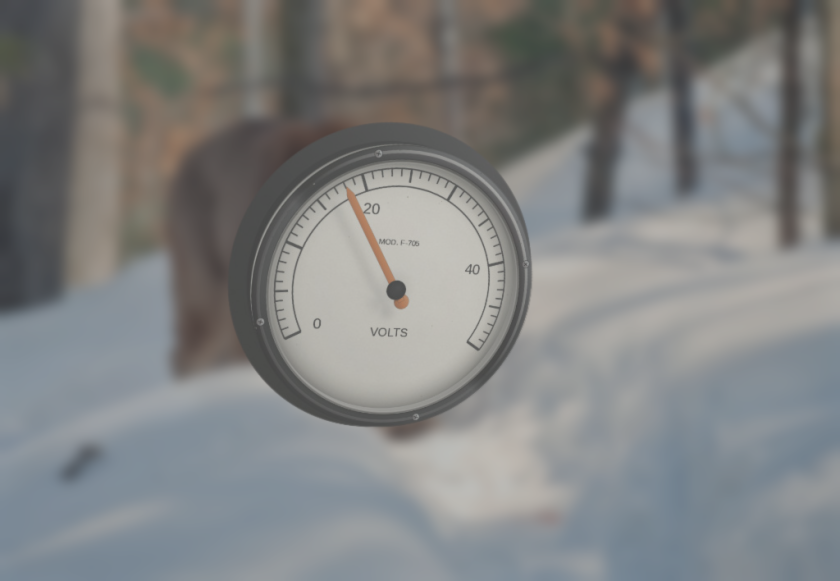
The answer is value=18 unit=V
